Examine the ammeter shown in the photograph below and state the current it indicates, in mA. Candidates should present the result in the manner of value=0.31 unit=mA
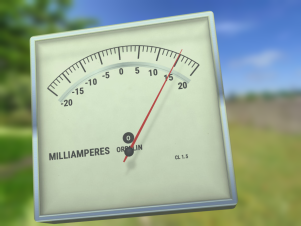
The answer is value=15 unit=mA
